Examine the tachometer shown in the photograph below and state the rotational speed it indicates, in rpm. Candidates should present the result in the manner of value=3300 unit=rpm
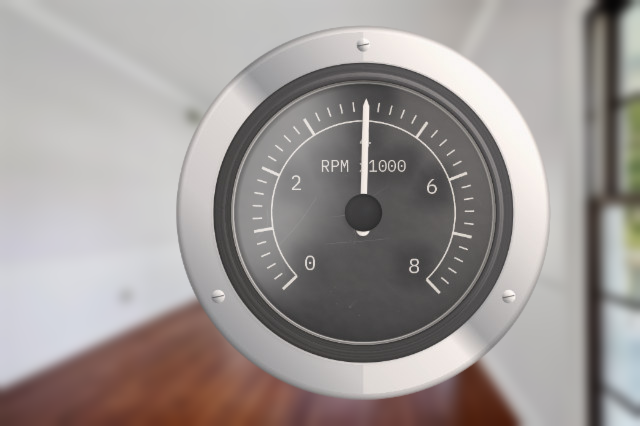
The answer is value=4000 unit=rpm
